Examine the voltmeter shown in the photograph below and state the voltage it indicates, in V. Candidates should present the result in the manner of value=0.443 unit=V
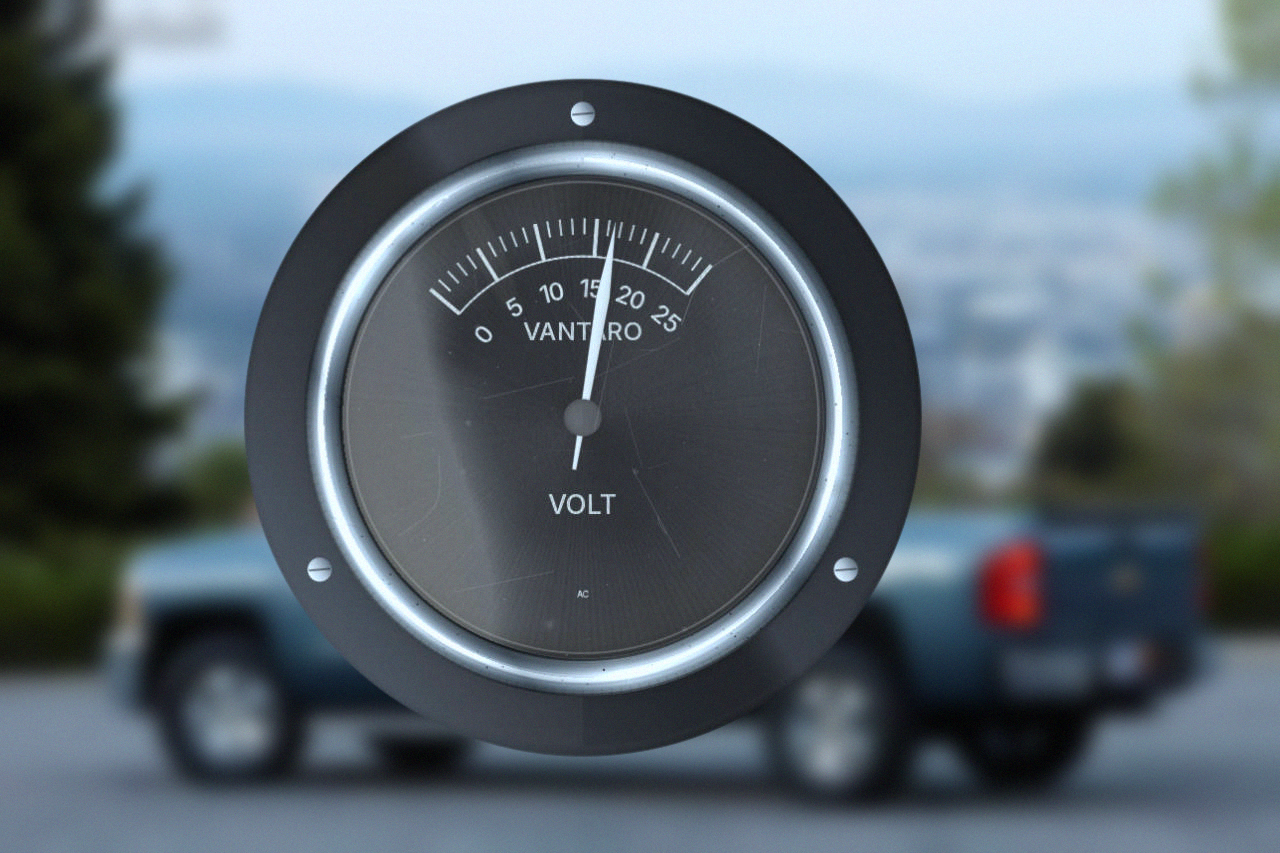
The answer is value=16.5 unit=V
